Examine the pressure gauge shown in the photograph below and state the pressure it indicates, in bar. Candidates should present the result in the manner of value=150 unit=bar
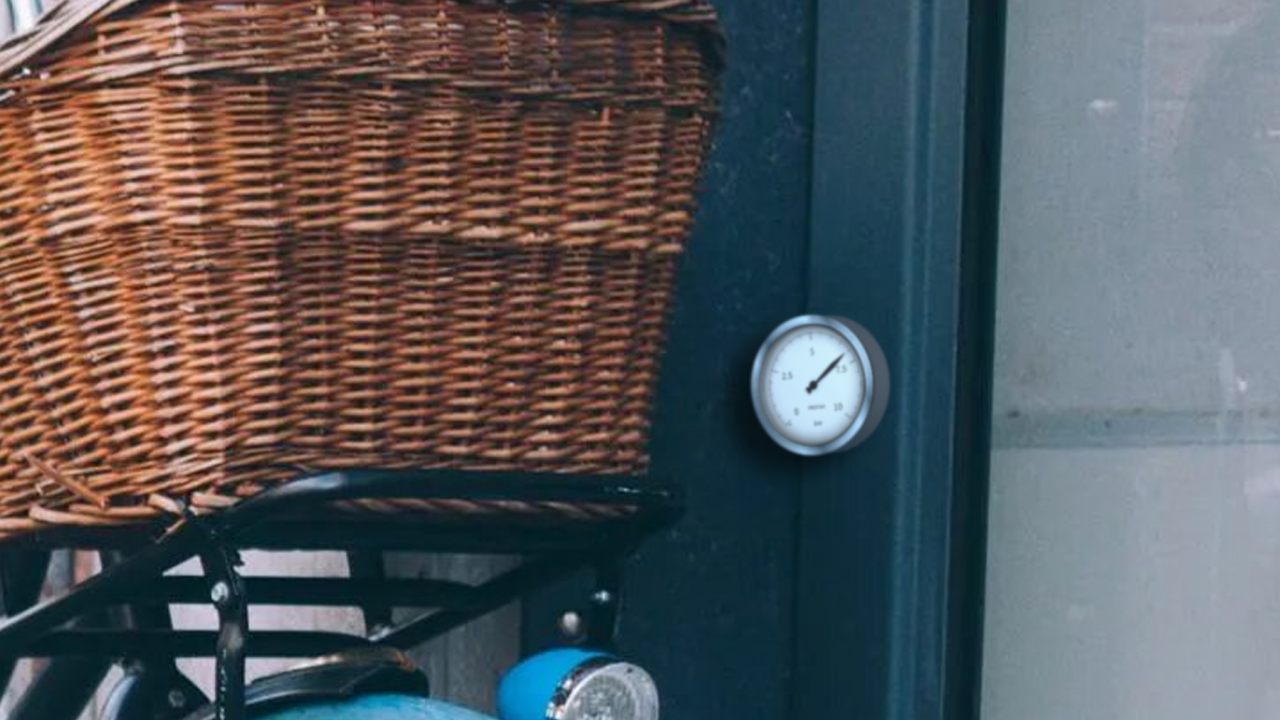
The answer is value=7 unit=bar
